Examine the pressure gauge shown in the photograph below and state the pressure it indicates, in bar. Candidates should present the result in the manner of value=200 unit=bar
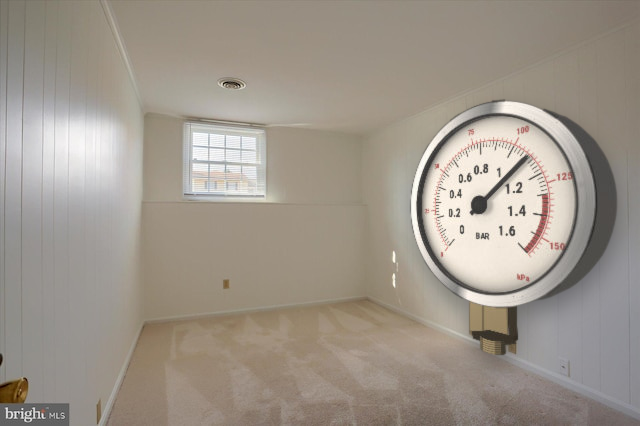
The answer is value=1.1 unit=bar
